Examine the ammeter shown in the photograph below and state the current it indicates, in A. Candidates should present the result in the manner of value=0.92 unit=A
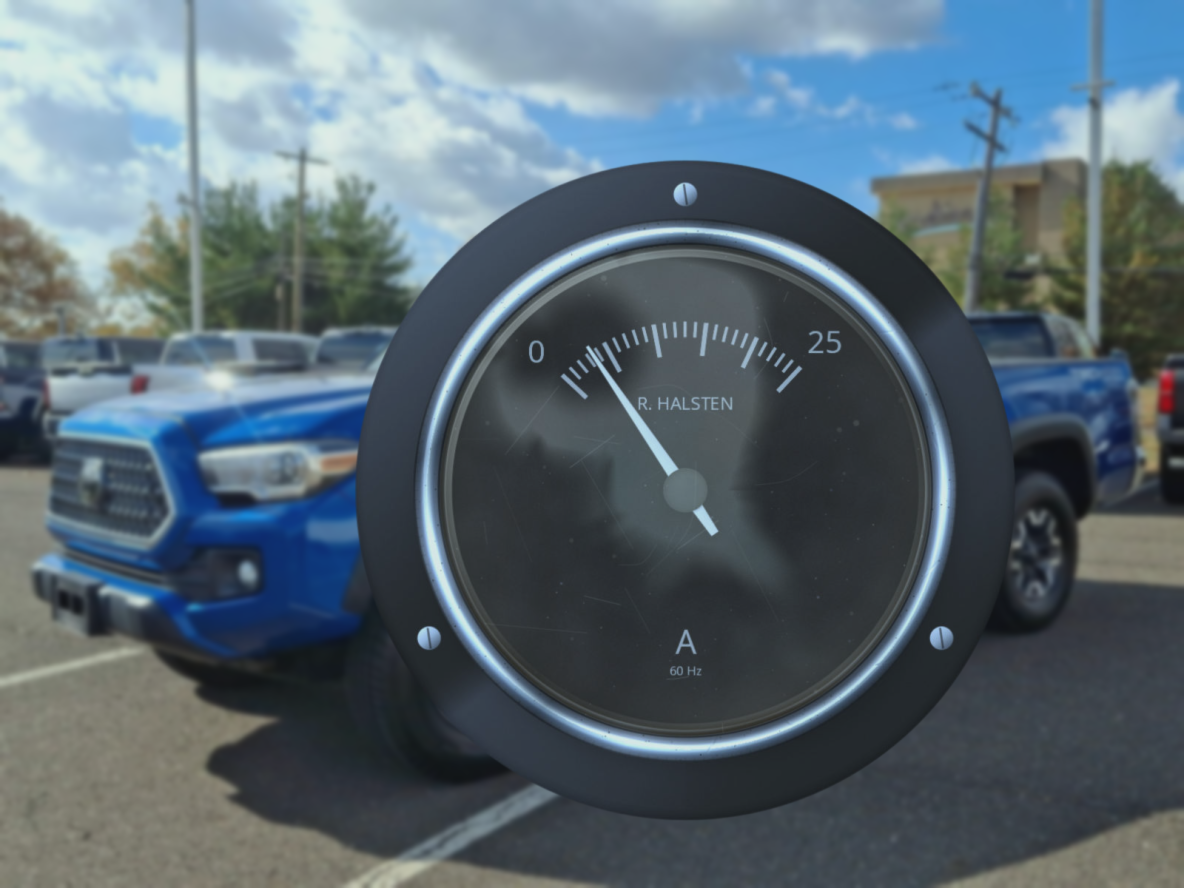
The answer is value=3.5 unit=A
